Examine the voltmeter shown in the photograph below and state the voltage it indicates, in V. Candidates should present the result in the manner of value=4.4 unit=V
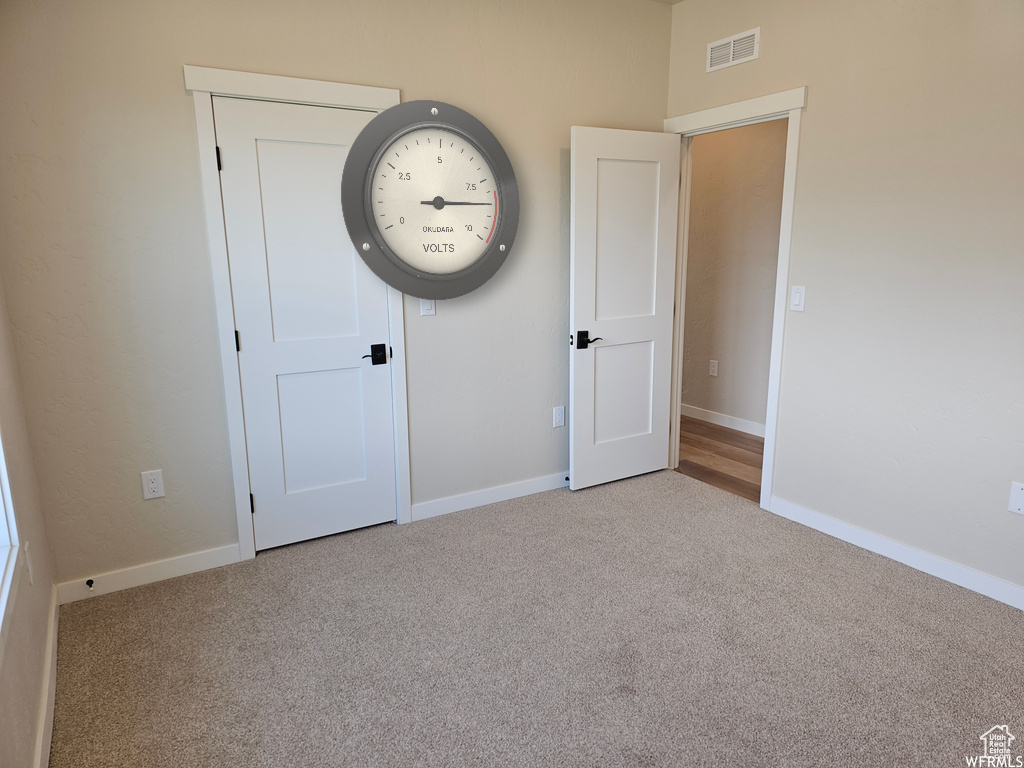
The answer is value=8.5 unit=V
